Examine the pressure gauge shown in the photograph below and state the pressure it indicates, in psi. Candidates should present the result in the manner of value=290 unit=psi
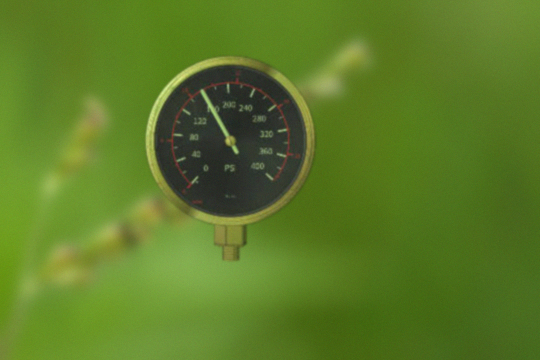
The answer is value=160 unit=psi
